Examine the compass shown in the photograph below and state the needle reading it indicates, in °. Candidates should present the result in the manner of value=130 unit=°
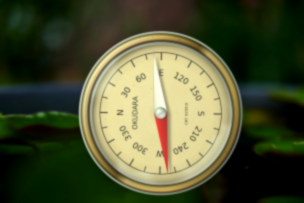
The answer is value=262.5 unit=°
